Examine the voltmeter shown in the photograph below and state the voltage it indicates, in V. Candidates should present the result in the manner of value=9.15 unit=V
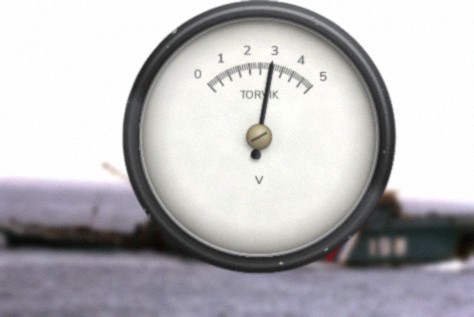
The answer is value=3 unit=V
